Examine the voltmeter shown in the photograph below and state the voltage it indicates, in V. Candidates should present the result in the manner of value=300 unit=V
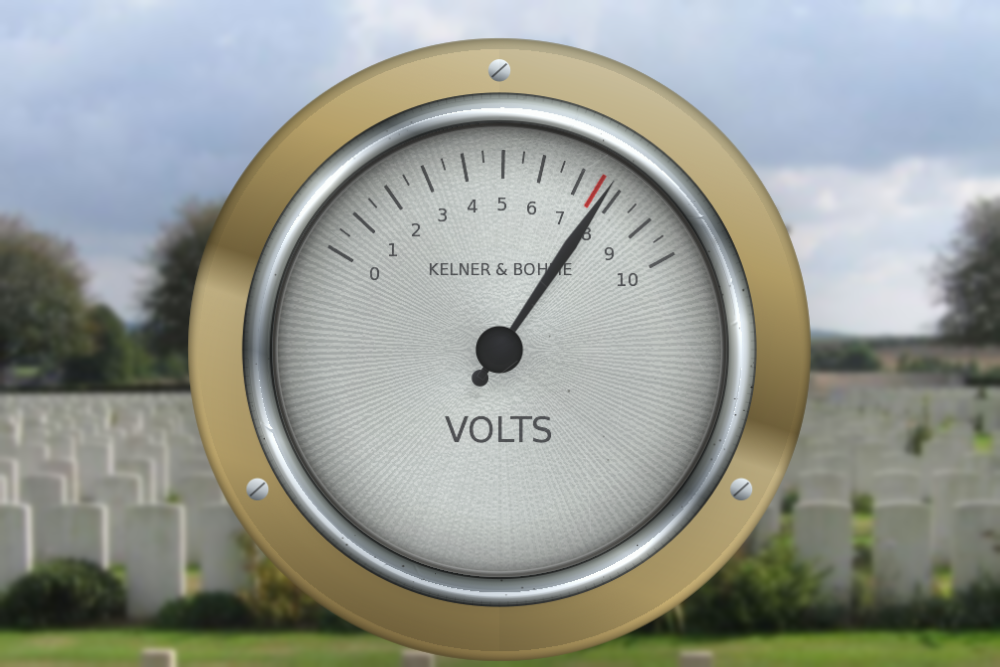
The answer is value=7.75 unit=V
